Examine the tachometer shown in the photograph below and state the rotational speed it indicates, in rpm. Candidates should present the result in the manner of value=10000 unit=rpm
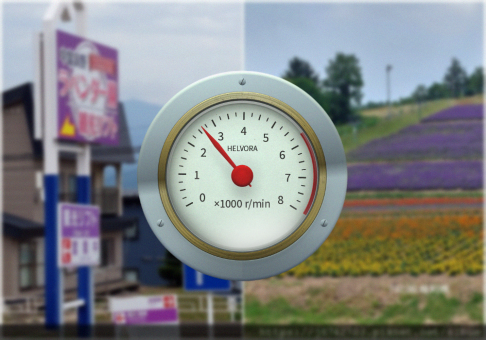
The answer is value=2625 unit=rpm
